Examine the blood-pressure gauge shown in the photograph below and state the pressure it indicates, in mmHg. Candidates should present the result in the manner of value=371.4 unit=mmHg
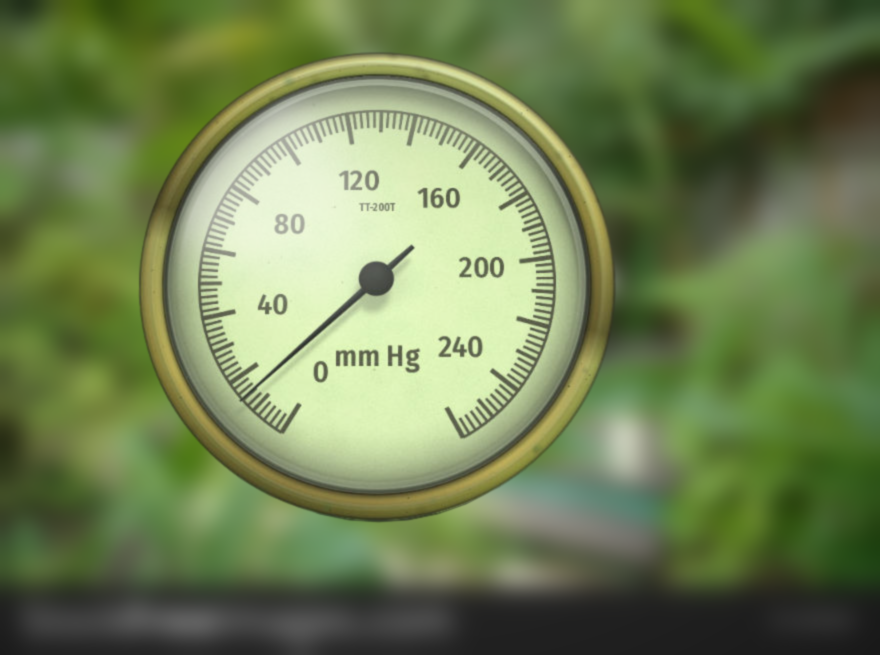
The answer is value=14 unit=mmHg
